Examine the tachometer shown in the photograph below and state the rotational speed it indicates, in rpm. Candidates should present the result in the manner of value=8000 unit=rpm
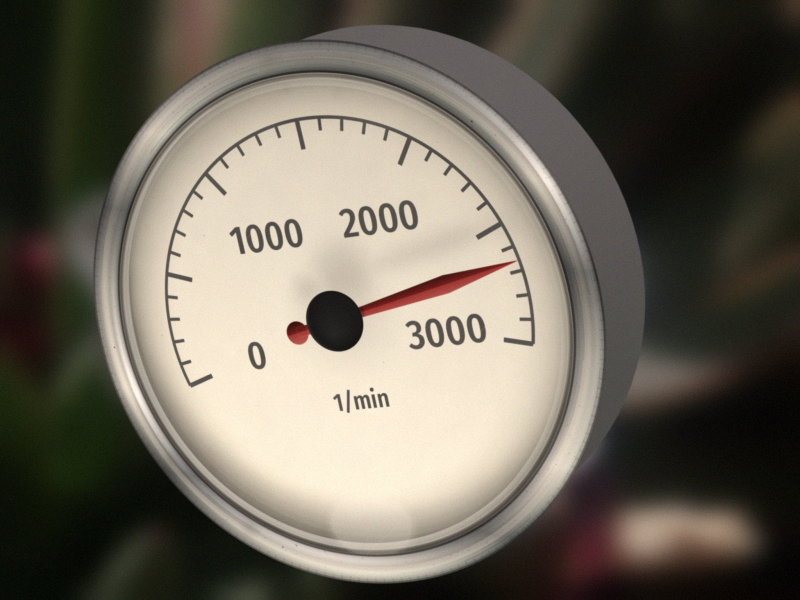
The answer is value=2650 unit=rpm
